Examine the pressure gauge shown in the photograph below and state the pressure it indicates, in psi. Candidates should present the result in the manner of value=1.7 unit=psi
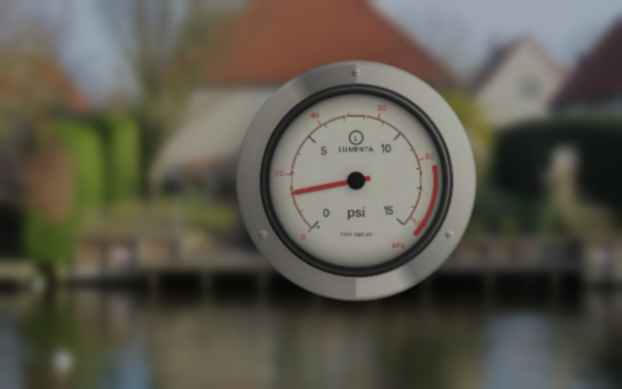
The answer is value=2 unit=psi
